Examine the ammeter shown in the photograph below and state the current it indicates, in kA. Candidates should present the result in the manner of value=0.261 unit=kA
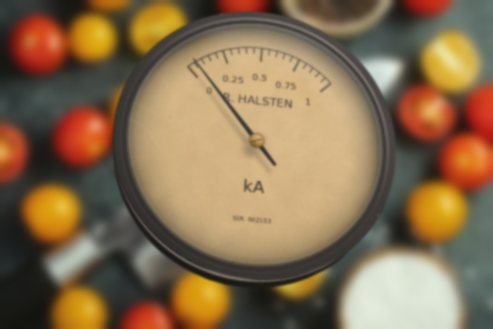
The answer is value=0.05 unit=kA
